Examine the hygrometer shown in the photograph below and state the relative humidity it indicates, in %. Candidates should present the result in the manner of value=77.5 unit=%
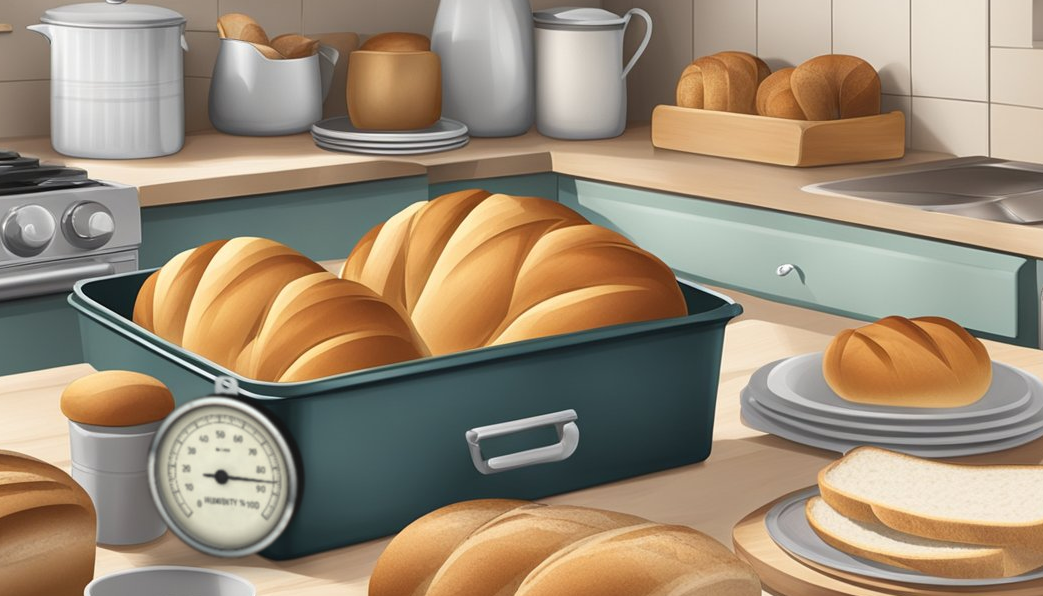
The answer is value=85 unit=%
